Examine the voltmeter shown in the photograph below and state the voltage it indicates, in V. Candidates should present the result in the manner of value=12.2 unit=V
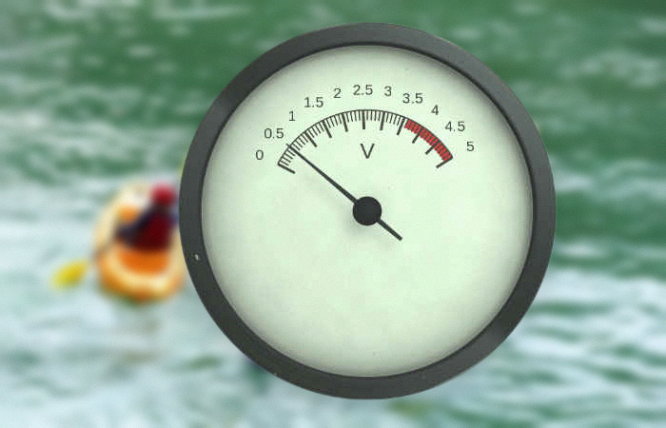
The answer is value=0.5 unit=V
